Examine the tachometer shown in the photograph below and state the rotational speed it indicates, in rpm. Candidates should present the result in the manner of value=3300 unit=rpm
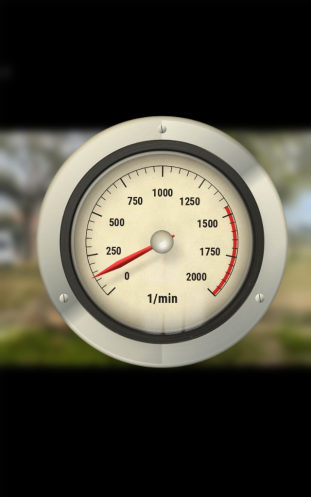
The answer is value=125 unit=rpm
